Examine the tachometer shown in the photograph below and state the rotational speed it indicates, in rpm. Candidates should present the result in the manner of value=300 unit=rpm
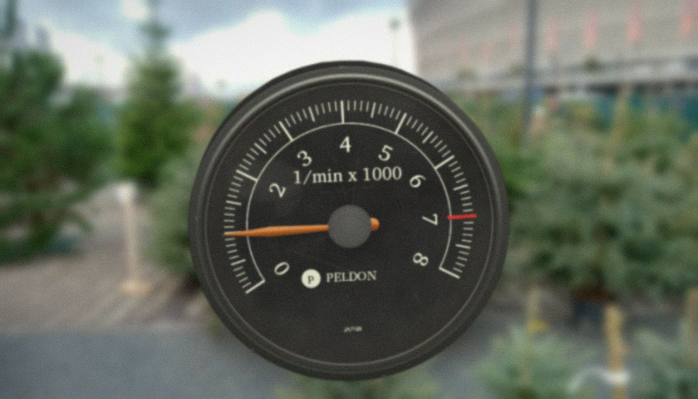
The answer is value=1000 unit=rpm
